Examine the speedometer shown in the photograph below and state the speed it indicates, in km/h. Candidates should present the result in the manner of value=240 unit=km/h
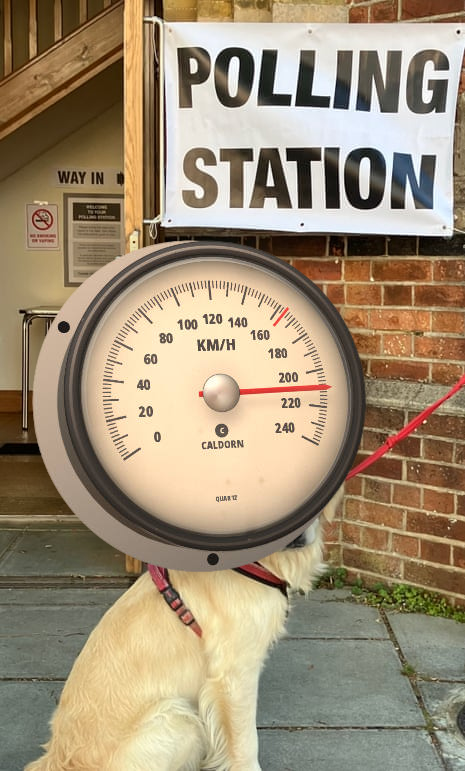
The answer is value=210 unit=km/h
